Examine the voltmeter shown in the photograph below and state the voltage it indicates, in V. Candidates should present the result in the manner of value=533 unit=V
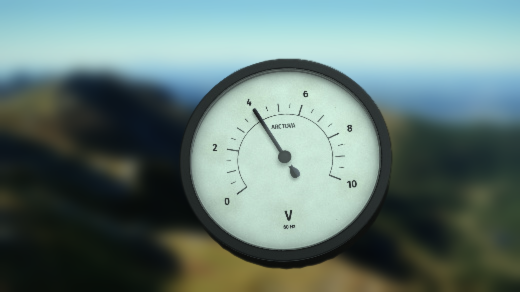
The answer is value=4 unit=V
